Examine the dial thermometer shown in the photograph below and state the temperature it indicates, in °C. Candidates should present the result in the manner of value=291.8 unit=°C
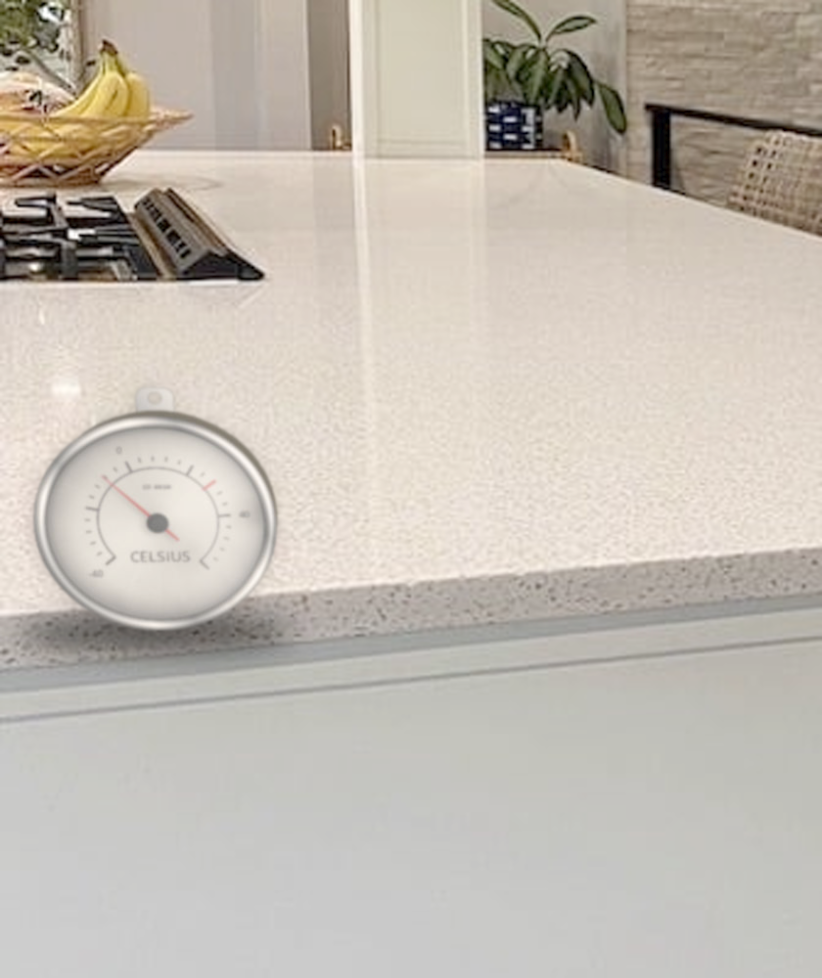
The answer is value=-8 unit=°C
